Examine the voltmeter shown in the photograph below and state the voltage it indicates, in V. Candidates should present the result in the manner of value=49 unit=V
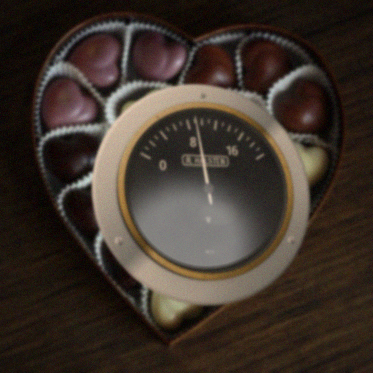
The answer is value=9 unit=V
